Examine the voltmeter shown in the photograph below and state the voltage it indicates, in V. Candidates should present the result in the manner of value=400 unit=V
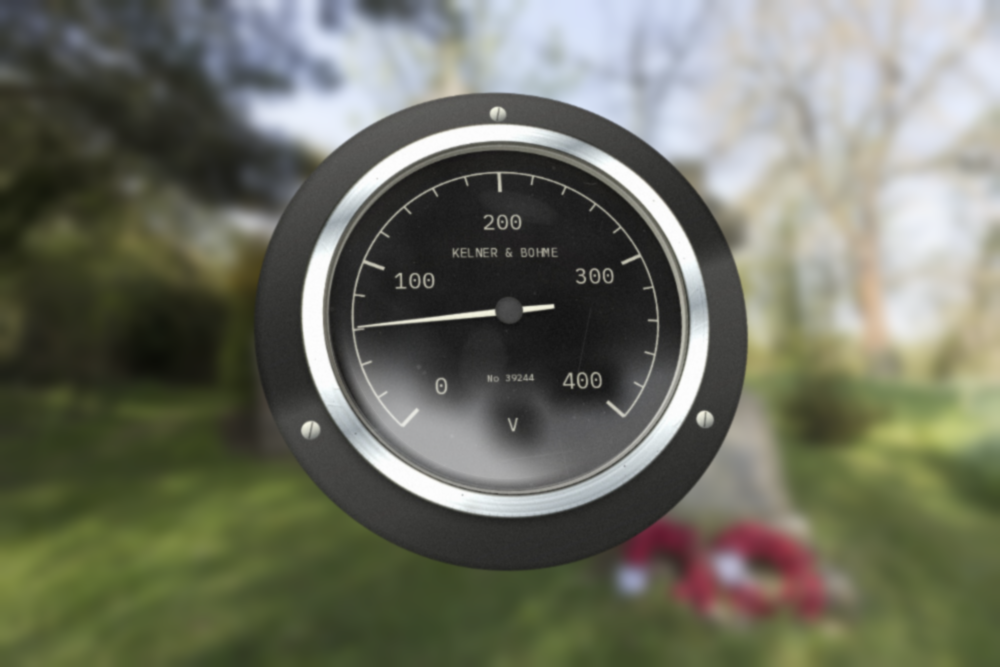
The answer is value=60 unit=V
